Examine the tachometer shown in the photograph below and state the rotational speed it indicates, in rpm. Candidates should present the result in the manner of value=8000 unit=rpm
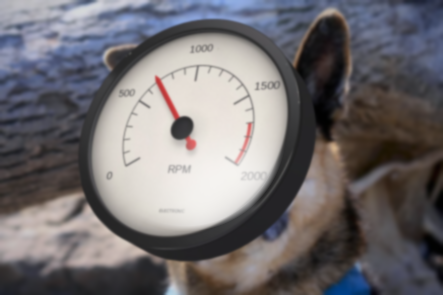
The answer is value=700 unit=rpm
